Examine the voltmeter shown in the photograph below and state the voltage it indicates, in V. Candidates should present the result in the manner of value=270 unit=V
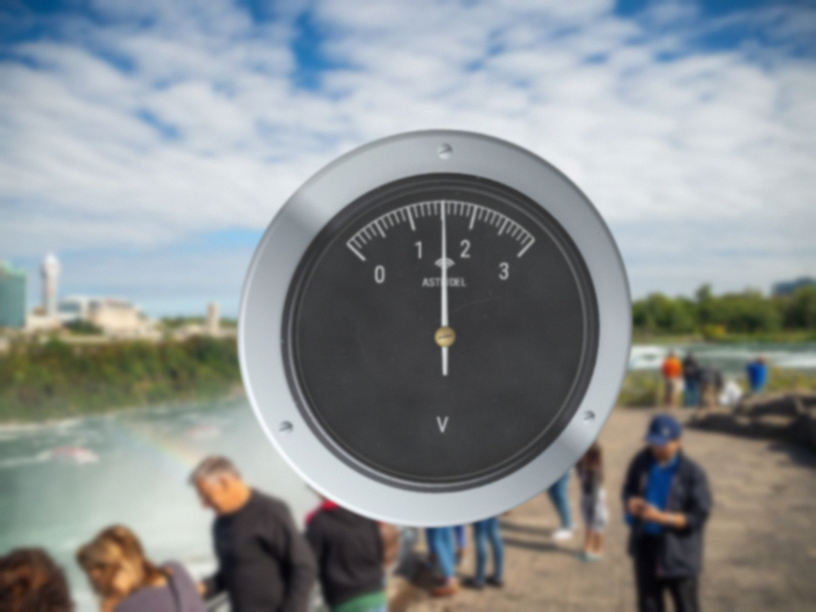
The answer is value=1.5 unit=V
